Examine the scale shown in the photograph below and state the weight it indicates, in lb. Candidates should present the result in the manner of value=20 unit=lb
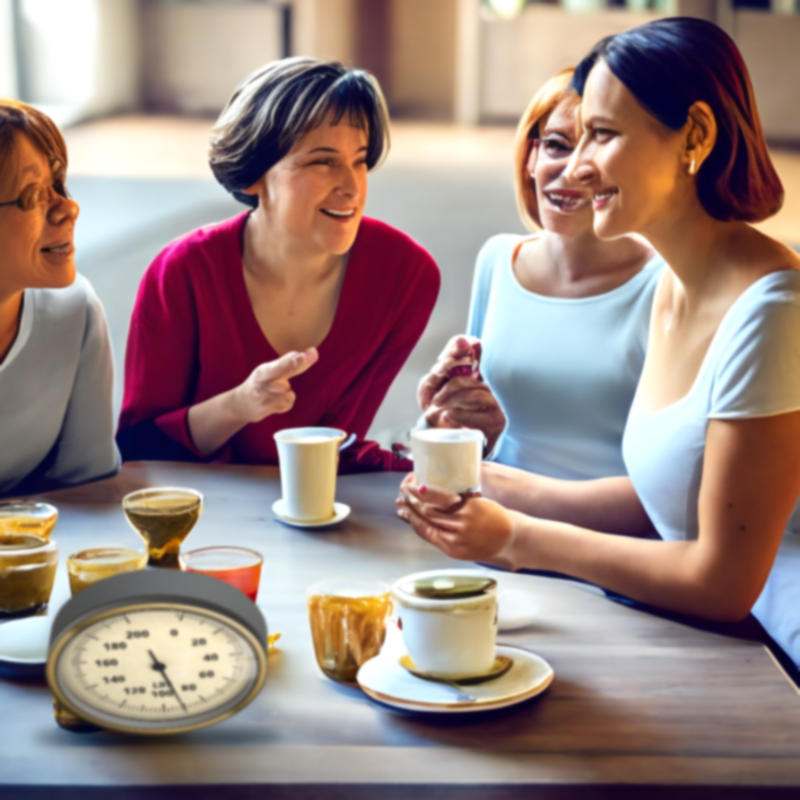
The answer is value=90 unit=lb
